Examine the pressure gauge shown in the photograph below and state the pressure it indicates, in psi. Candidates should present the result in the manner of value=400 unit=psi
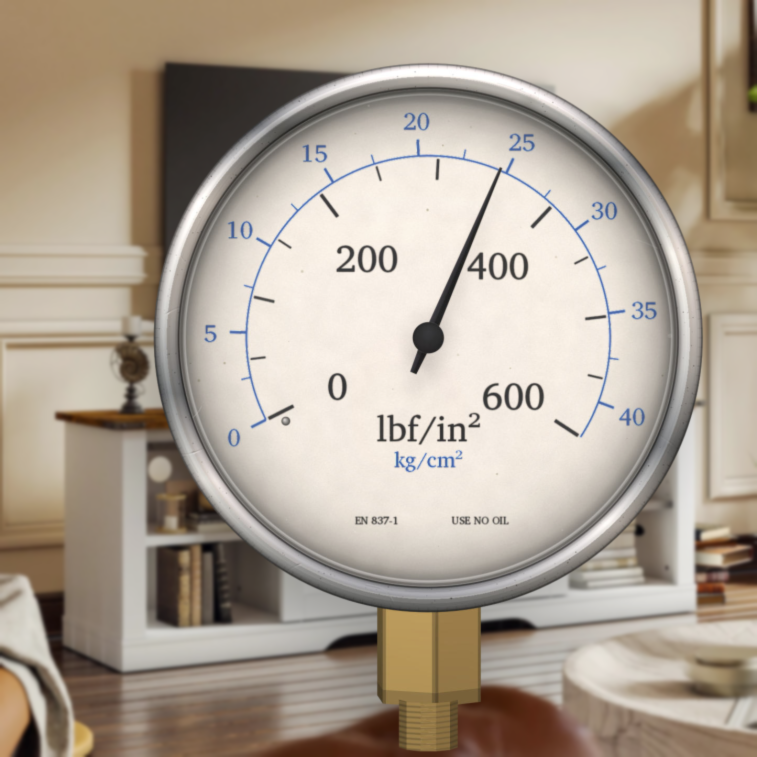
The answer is value=350 unit=psi
